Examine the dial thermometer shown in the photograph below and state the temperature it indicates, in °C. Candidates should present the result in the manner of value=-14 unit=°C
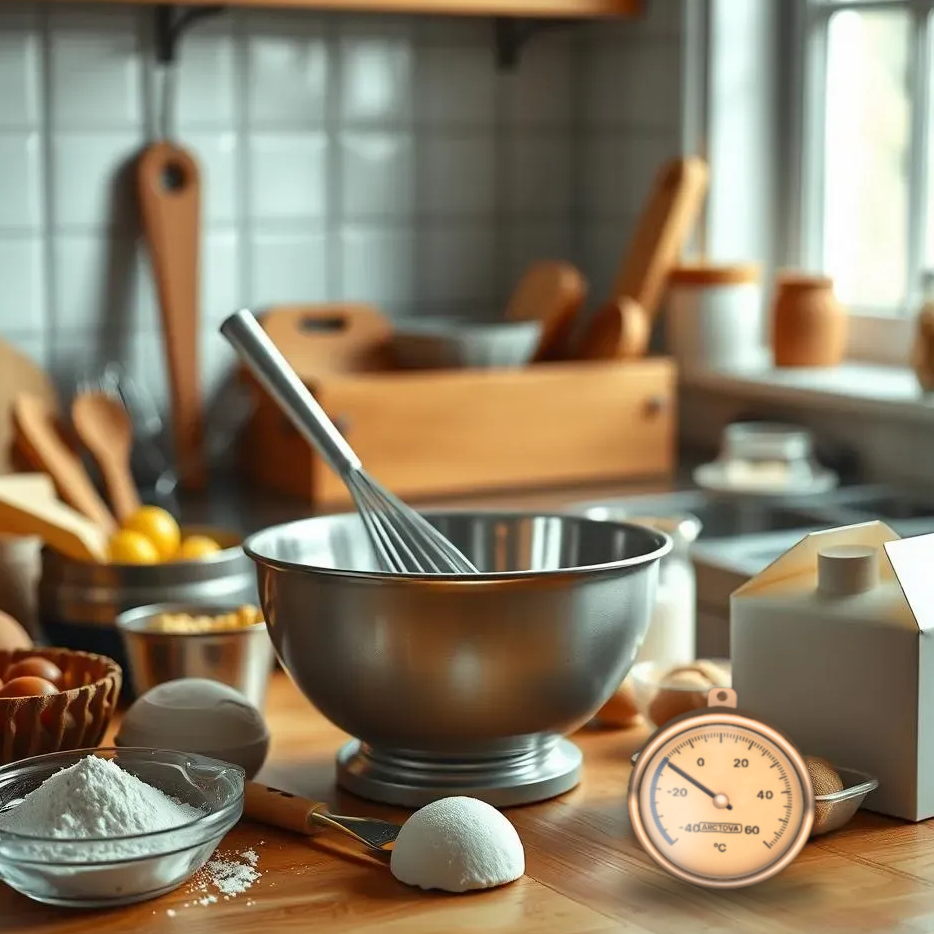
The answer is value=-10 unit=°C
